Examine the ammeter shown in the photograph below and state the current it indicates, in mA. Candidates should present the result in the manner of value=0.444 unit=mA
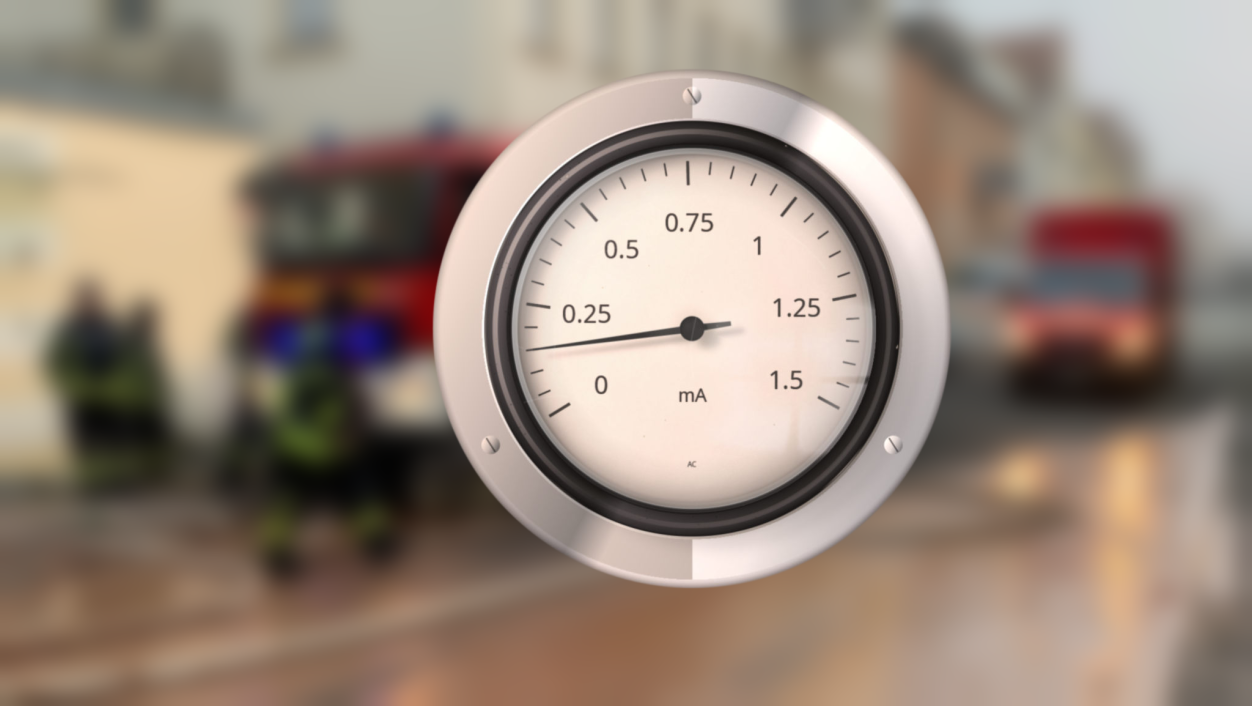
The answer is value=0.15 unit=mA
